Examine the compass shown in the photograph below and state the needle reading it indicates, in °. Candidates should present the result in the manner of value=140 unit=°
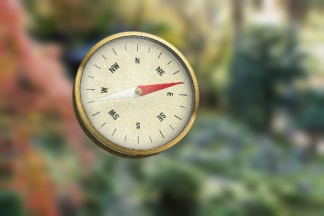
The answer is value=75 unit=°
